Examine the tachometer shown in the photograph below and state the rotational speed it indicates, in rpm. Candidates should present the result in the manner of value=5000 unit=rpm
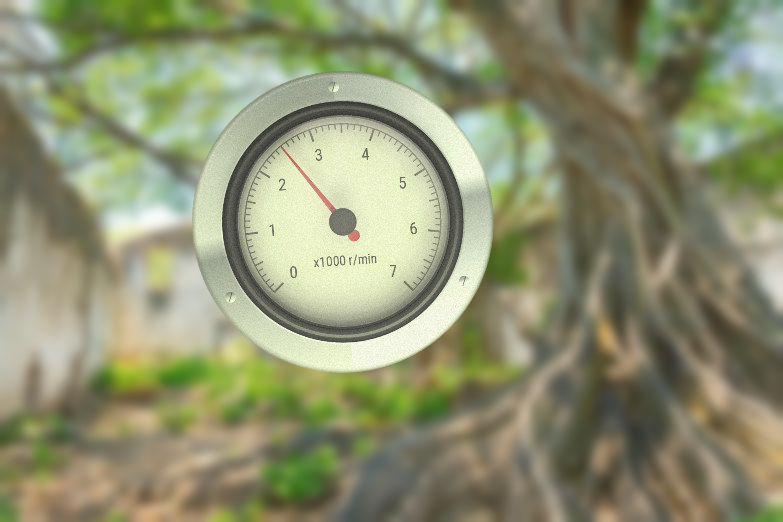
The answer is value=2500 unit=rpm
